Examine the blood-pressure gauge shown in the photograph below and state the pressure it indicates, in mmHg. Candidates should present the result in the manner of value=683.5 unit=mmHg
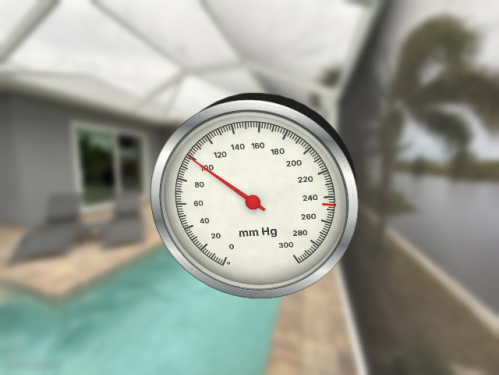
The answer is value=100 unit=mmHg
